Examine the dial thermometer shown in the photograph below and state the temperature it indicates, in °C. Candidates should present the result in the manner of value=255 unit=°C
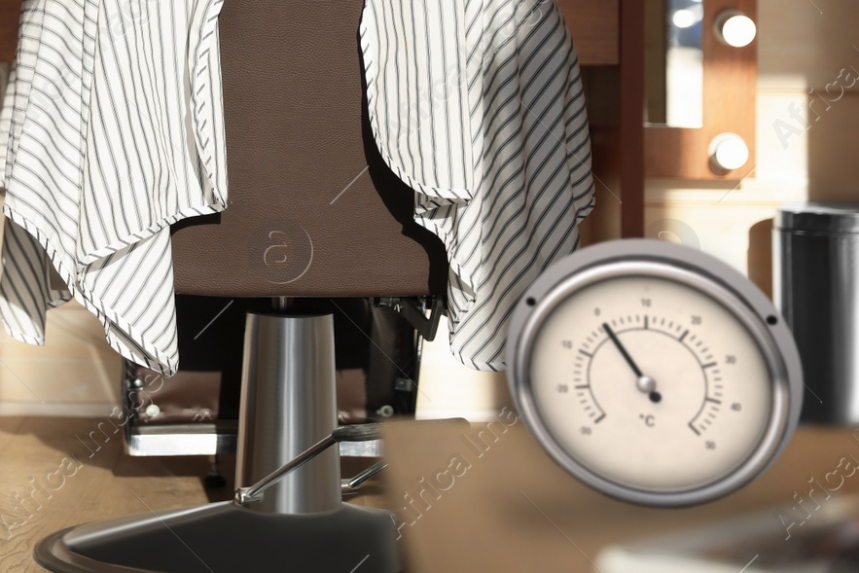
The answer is value=0 unit=°C
